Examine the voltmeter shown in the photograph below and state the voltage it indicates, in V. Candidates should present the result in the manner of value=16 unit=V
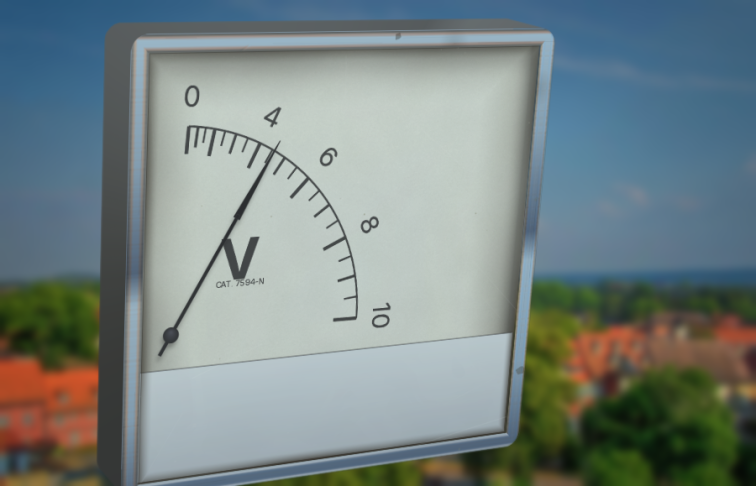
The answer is value=4.5 unit=V
